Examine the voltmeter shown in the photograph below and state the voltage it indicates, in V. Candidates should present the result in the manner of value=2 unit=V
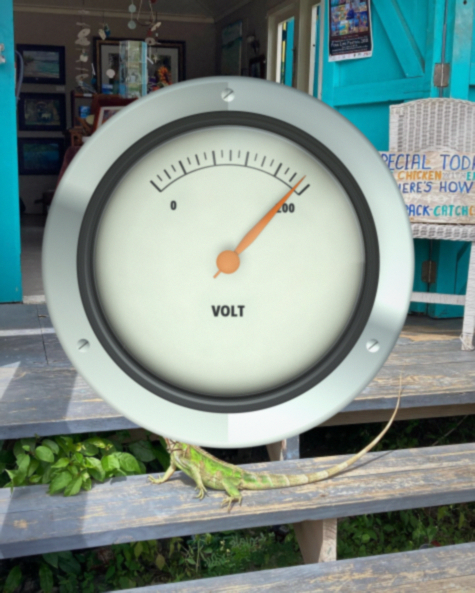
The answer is value=190 unit=V
